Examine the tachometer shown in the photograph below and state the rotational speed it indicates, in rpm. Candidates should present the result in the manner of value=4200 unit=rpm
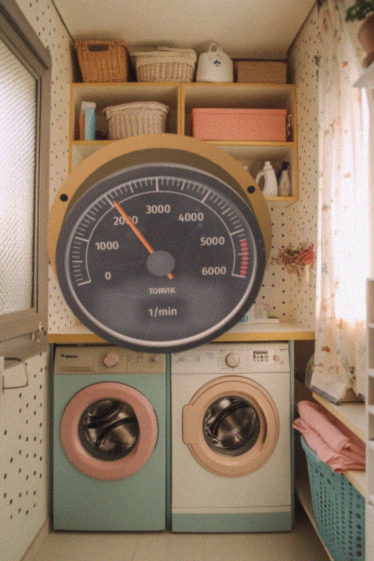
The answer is value=2100 unit=rpm
